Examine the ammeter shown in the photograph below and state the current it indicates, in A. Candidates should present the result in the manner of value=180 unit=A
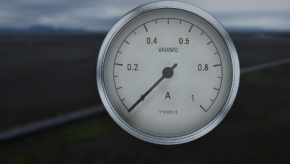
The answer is value=0 unit=A
